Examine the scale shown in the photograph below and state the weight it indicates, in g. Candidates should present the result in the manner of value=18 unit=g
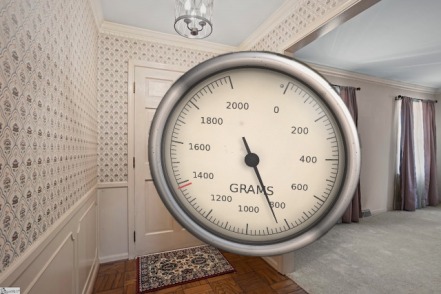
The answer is value=840 unit=g
